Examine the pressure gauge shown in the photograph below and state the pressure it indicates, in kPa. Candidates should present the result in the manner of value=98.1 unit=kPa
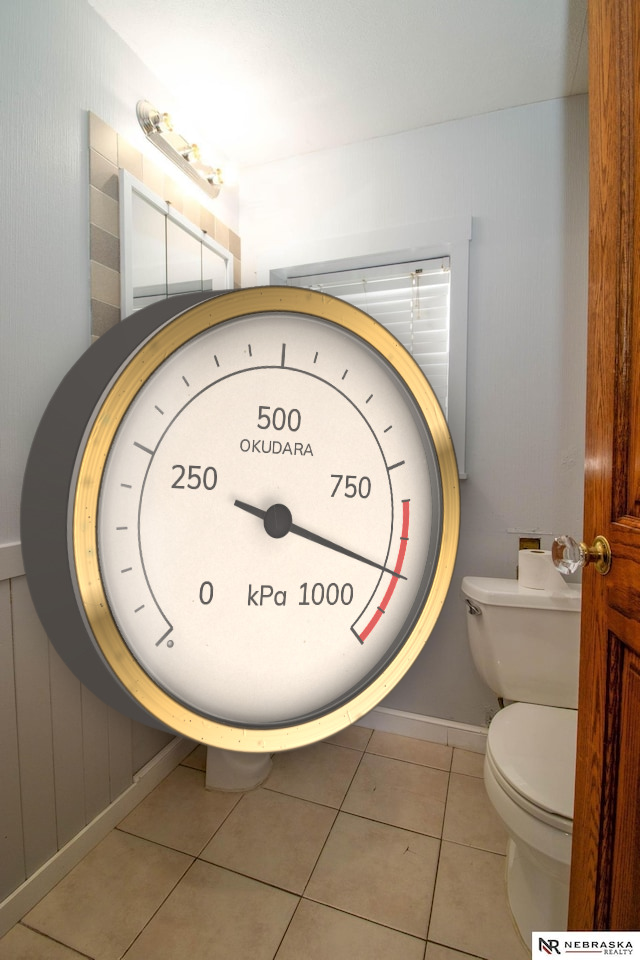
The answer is value=900 unit=kPa
